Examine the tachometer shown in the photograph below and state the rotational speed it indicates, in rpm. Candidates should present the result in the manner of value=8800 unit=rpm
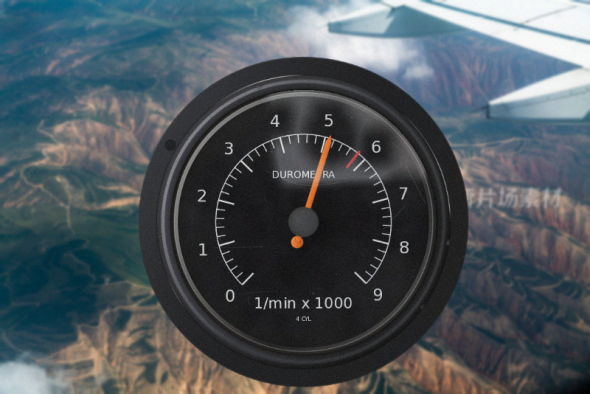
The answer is value=5100 unit=rpm
